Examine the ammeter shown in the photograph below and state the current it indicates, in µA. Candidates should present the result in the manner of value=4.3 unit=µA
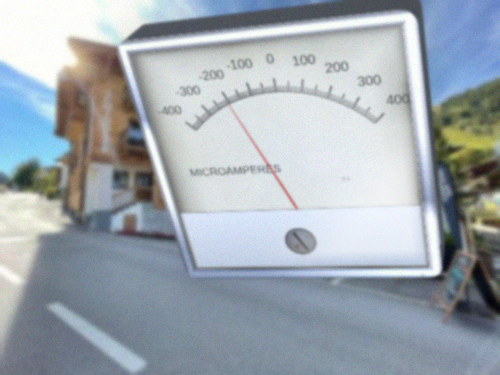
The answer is value=-200 unit=µA
